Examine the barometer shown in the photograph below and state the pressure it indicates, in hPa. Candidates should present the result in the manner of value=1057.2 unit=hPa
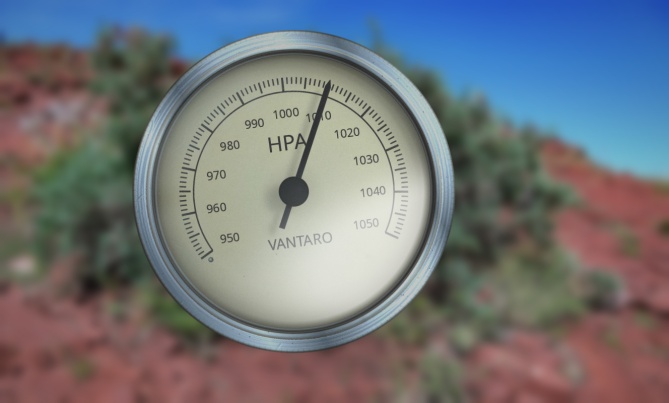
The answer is value=1010 unit=hPa
